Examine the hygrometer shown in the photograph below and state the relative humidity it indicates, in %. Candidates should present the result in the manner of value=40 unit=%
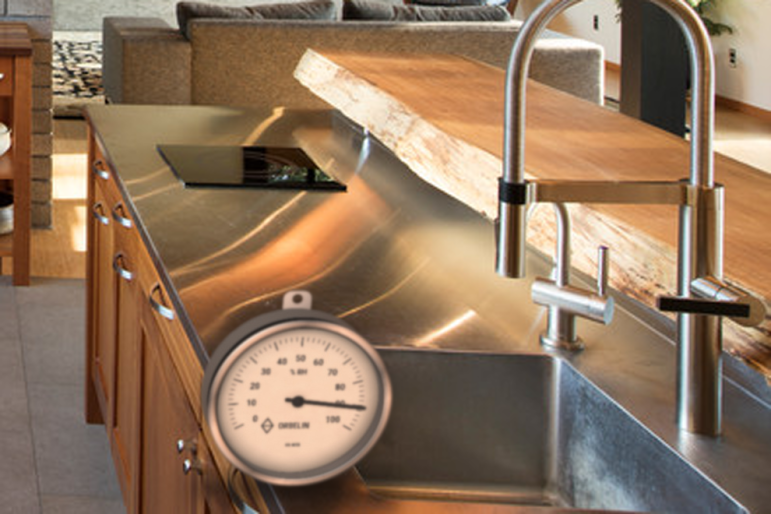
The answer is value=90 unit=%
